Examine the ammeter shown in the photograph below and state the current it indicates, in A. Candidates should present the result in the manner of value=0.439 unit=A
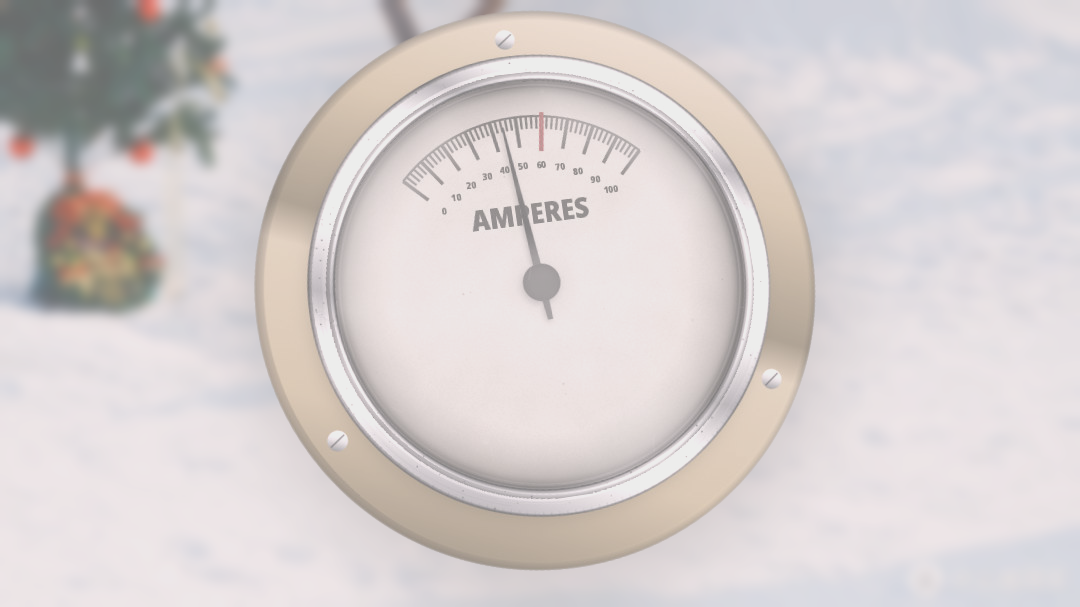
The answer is value=44 unit=A
